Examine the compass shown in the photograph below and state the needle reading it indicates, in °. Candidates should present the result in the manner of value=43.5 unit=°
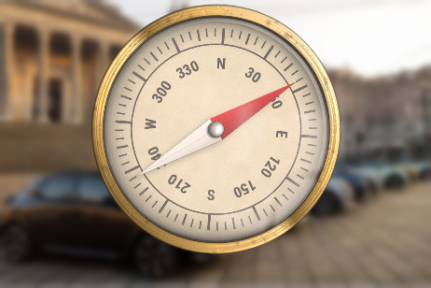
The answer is value=55 unit=°
